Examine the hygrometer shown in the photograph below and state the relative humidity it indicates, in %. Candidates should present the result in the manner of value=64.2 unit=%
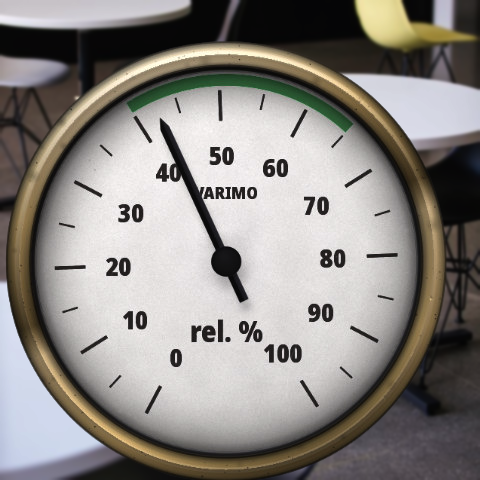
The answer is value=42.5 unit=%
